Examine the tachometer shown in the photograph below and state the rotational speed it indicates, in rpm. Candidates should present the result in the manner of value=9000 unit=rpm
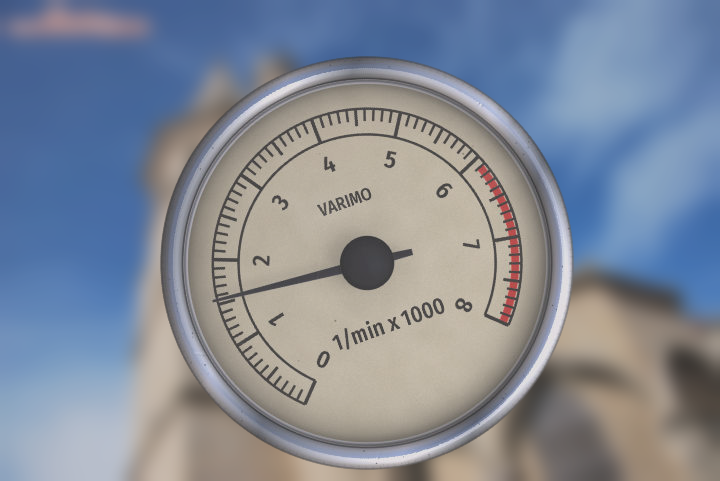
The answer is value=1550 unit=rpm
